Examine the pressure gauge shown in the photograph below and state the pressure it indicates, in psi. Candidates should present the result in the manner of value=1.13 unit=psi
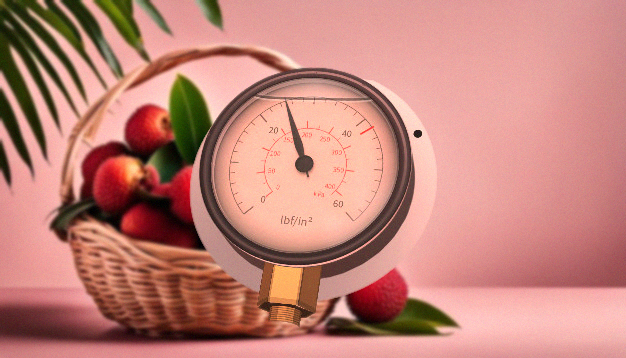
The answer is value=25 unit=psi
